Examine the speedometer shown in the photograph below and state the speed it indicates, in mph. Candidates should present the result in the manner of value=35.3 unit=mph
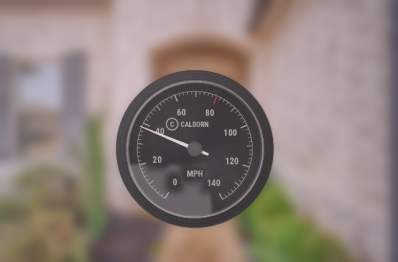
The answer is value=38 unit=mph
